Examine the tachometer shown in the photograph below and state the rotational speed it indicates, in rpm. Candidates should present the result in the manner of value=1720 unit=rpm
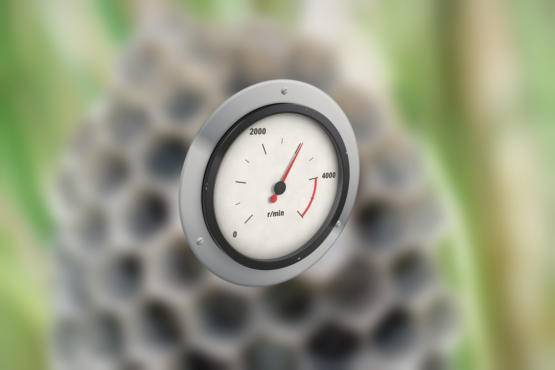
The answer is value=3000 unit=rpm
